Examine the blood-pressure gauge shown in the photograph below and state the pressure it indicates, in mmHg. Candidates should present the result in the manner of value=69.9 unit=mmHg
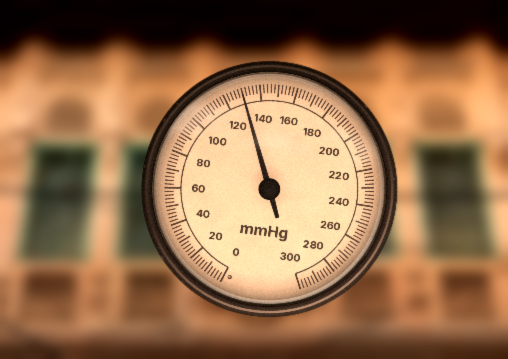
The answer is value=130 unit=mmHg
